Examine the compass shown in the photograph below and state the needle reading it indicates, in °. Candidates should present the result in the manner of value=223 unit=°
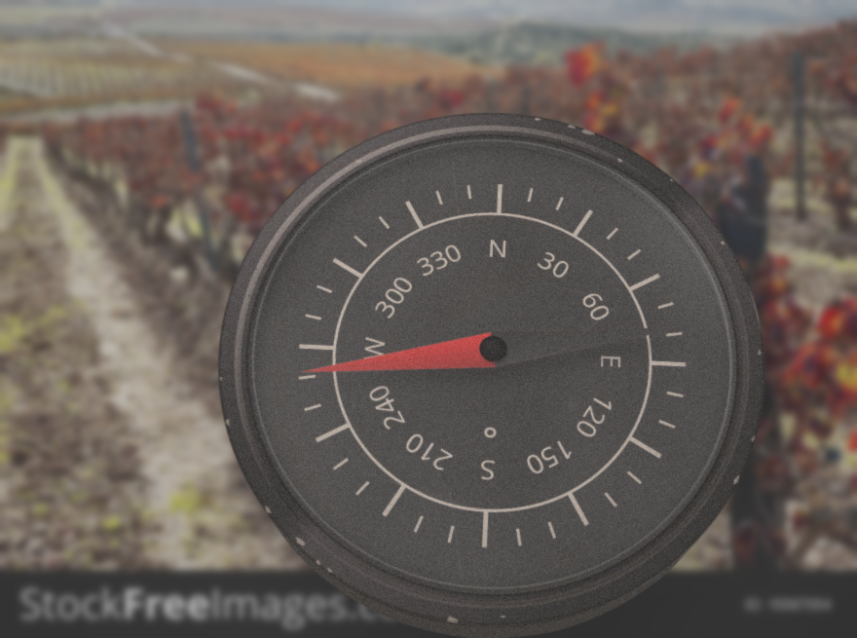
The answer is value=260 unit=°
